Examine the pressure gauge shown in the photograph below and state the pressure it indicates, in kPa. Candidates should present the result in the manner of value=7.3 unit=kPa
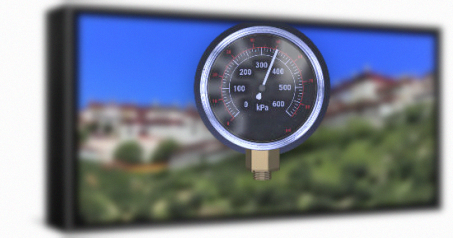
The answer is value=350 unit=kPa
